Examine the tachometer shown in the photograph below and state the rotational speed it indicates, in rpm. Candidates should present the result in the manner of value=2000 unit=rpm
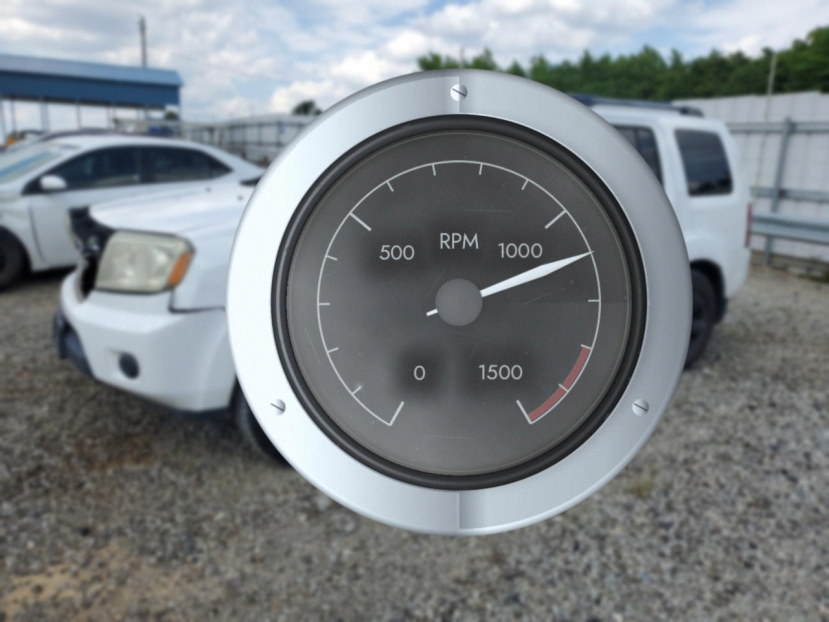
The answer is value=1100 unit=rpm
